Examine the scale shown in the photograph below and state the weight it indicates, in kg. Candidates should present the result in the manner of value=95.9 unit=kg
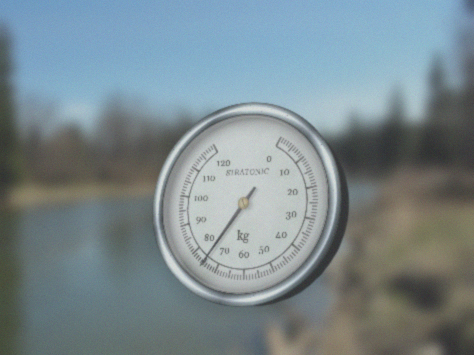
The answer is value=75 unit=kg
